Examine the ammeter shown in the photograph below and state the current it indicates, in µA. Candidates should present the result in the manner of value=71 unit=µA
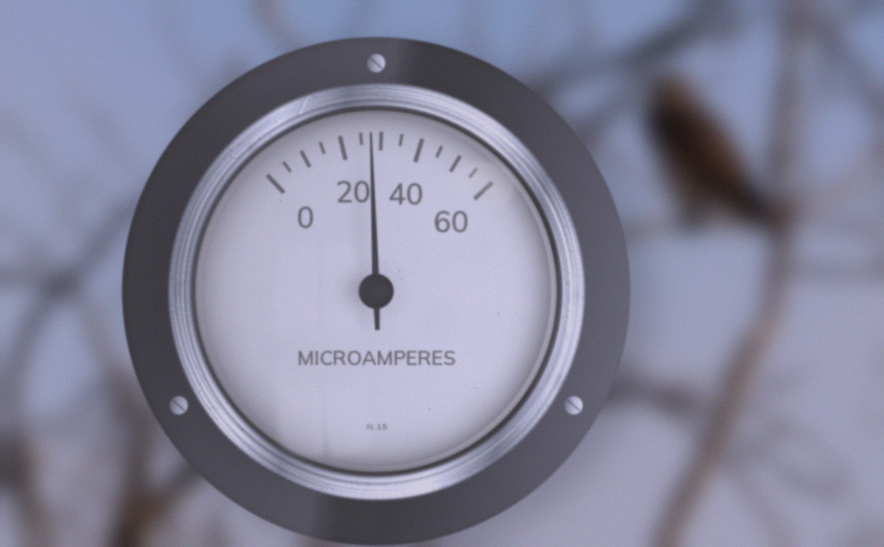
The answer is value=27.5 unit=µA
